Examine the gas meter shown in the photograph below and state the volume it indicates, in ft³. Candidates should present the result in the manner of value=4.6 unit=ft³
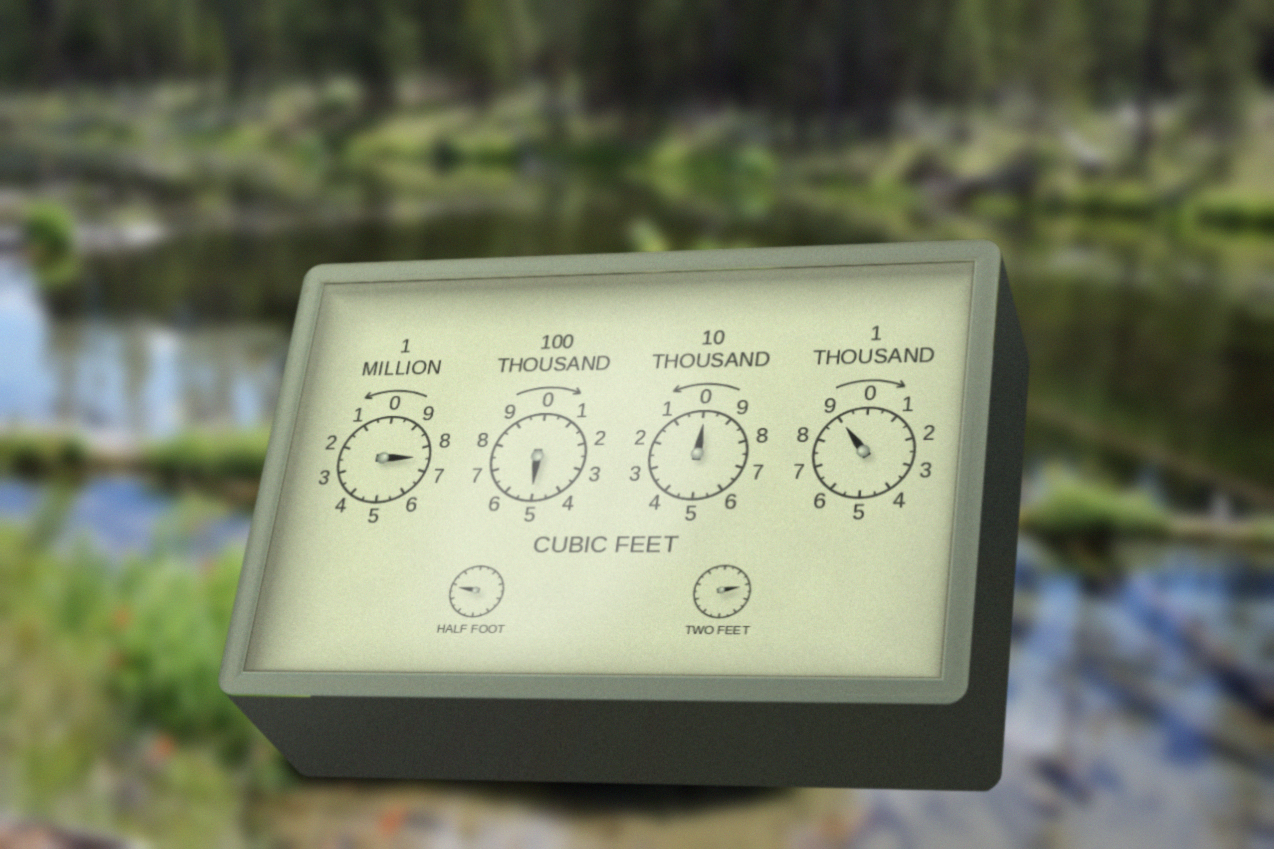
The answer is value=749900 unit=ft³
